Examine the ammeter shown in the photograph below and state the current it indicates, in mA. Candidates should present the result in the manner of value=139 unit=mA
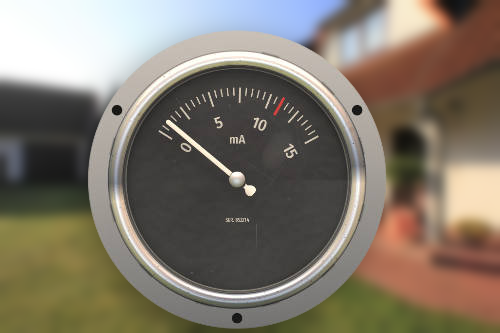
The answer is value=1 unit=mA
